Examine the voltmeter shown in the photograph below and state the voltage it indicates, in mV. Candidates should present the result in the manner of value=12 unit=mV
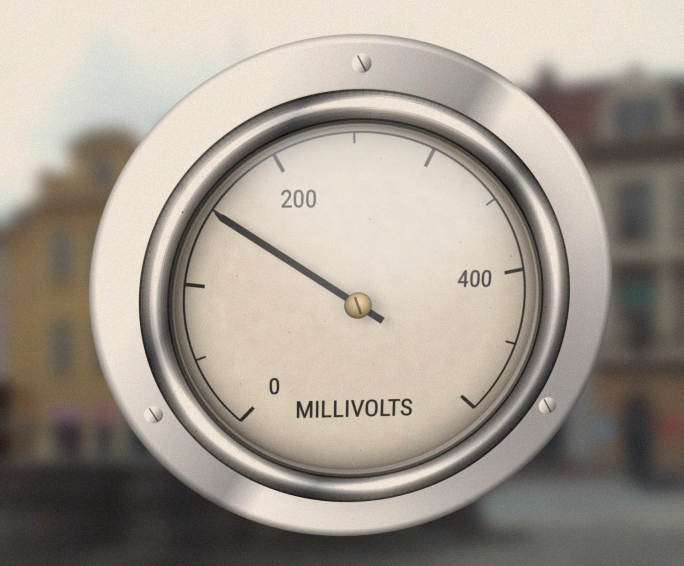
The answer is value=150 unit=mV
